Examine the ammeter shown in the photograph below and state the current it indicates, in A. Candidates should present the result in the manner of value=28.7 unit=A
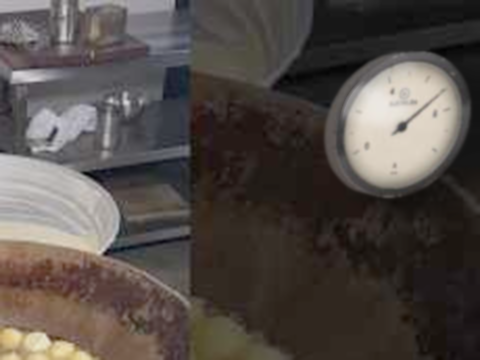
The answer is value=7 unit=A
